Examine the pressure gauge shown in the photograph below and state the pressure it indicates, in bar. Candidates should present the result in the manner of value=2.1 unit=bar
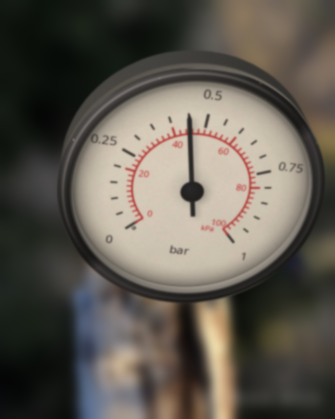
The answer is value=0.45 unit=bar
